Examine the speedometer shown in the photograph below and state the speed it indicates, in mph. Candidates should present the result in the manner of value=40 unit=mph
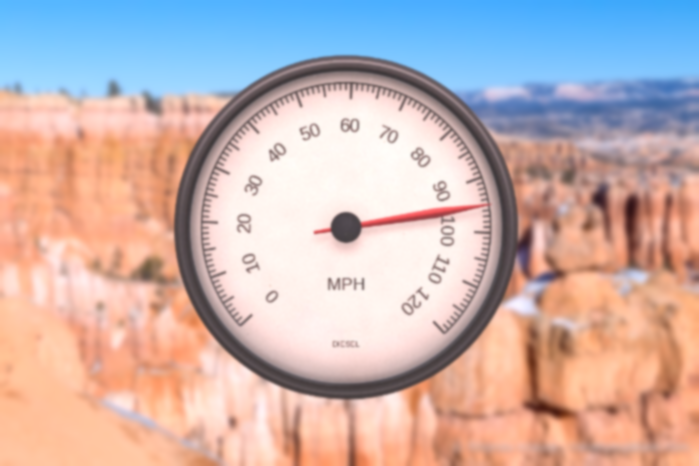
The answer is value=95 unit=mph
